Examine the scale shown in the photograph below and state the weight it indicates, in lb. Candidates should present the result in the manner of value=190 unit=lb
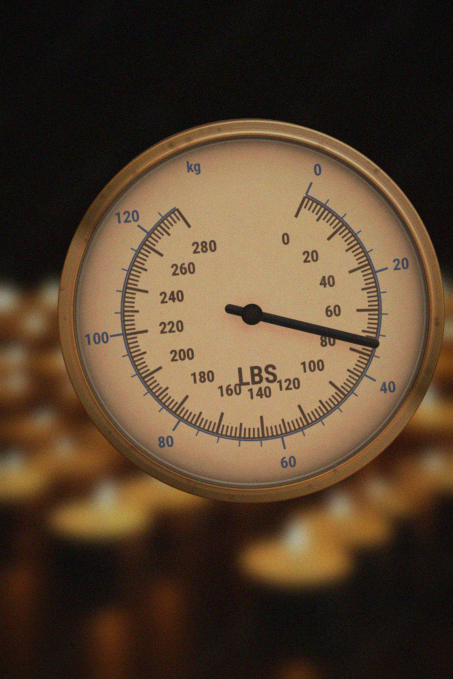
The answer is value=74 unit=lb
